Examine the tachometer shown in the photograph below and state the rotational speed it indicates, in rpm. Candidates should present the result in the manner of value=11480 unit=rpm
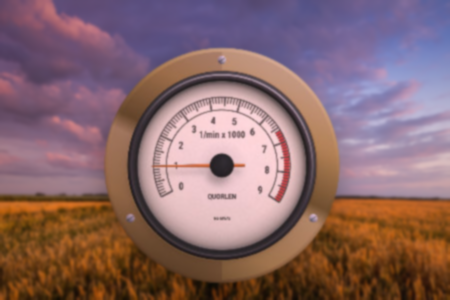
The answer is value=1000 unit=rpm
